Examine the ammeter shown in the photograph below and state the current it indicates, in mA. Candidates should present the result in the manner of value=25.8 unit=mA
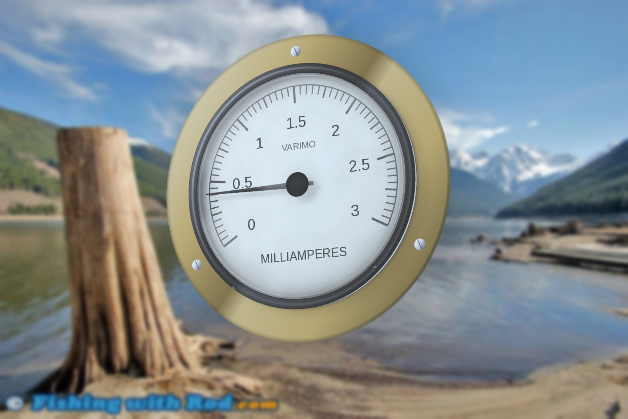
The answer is value=0.4 unit=mA
